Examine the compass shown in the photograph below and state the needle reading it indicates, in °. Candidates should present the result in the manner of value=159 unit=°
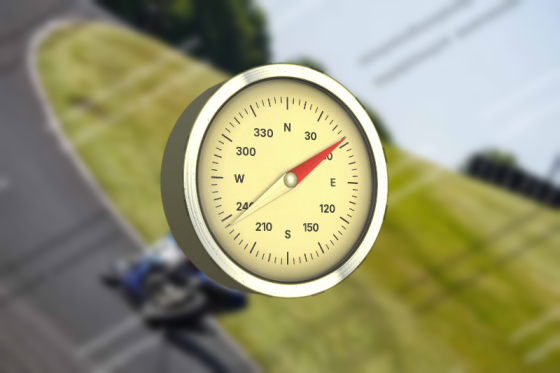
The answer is value=55 unit=°
